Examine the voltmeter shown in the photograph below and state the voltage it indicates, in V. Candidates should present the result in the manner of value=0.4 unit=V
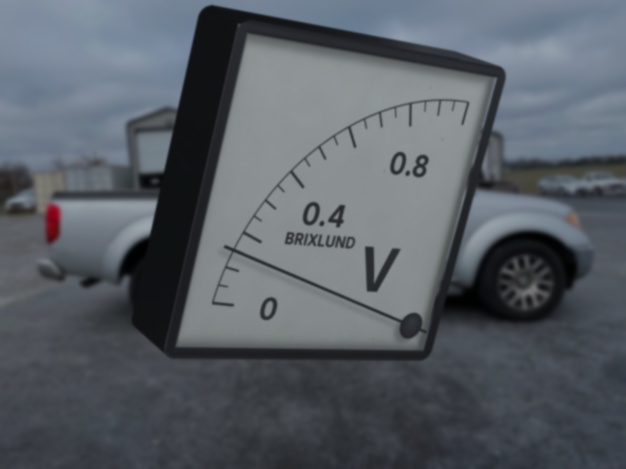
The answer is value=0.15 unit=V
